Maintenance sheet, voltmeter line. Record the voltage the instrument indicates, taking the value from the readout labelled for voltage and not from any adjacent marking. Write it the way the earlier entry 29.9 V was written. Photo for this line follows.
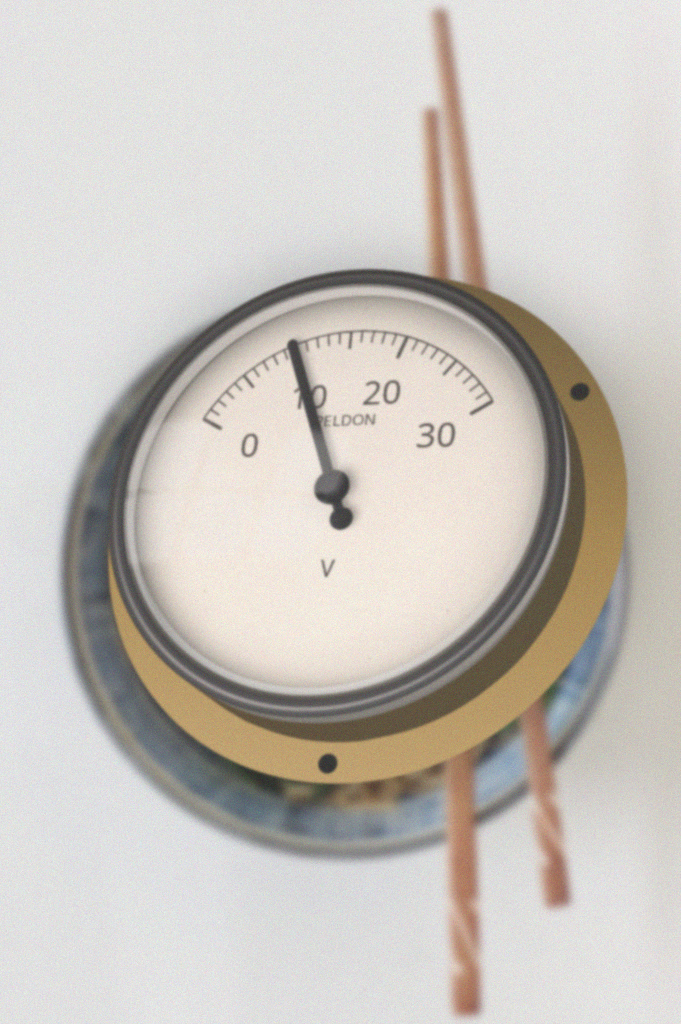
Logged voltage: 10 V
